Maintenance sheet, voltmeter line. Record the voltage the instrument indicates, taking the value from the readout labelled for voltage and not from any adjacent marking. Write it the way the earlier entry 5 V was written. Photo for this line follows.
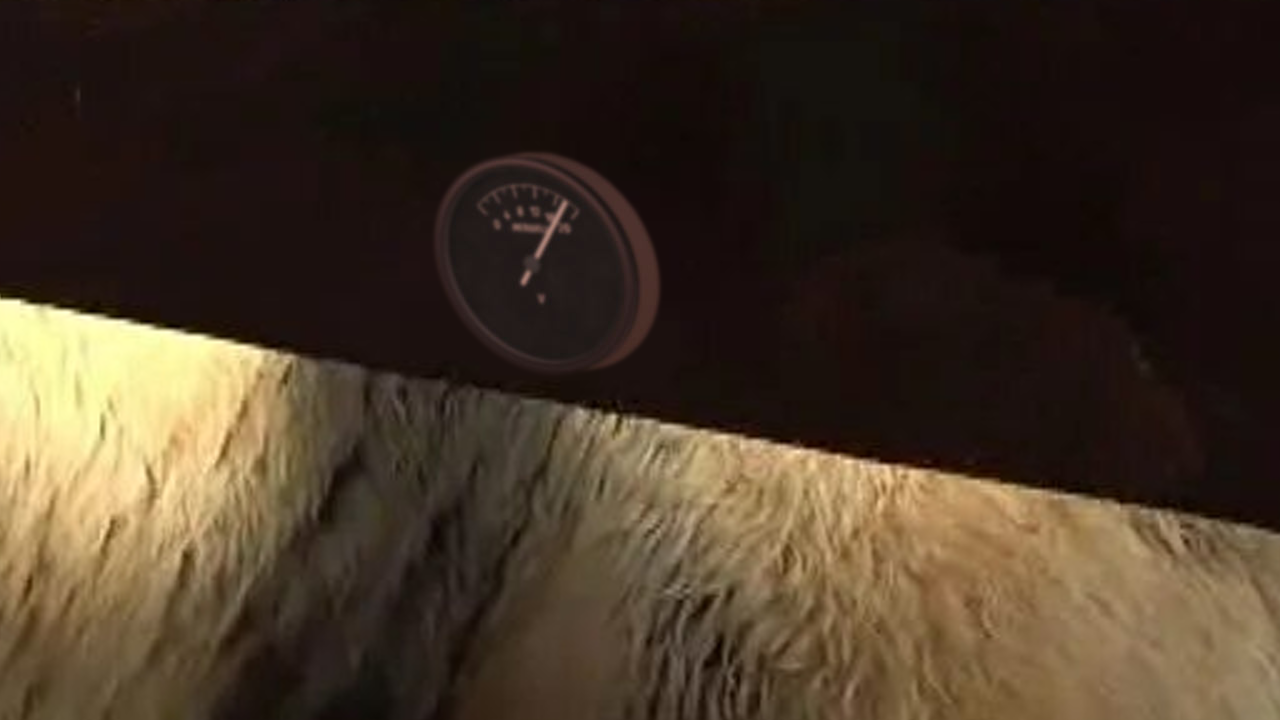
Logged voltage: 18 V
